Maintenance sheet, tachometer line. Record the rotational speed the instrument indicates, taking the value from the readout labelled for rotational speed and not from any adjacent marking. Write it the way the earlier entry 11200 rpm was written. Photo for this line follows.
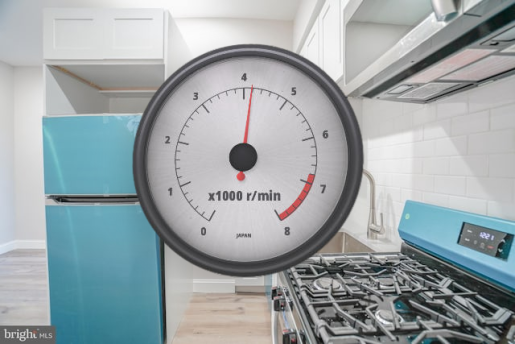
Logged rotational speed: 4200 rpm
